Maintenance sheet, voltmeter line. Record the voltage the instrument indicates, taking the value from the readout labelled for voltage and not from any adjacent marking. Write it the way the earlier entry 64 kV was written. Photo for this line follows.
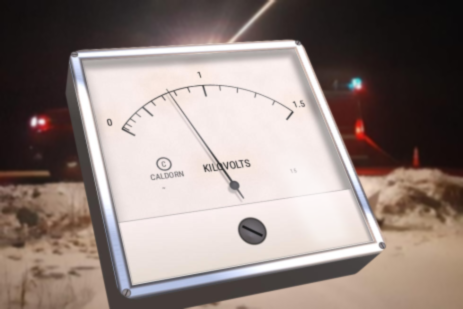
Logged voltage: 0.75 kV
